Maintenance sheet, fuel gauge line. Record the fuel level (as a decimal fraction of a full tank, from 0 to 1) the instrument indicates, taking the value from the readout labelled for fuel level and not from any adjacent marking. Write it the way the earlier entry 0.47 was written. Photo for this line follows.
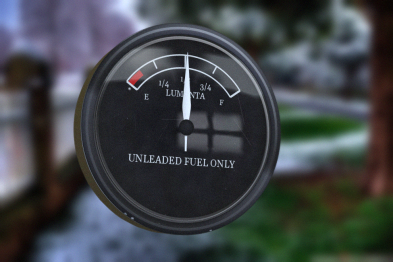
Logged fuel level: 0.5
